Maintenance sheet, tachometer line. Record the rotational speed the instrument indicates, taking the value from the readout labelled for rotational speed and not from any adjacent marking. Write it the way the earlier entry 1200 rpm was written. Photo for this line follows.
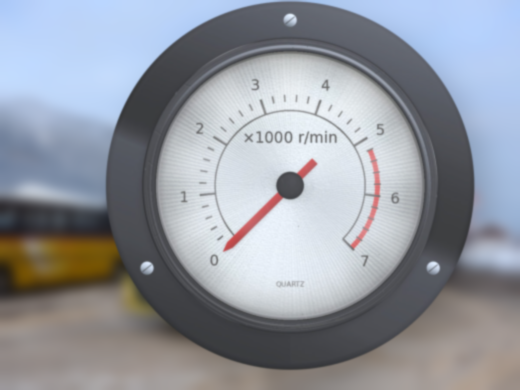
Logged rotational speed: 0 rpm
